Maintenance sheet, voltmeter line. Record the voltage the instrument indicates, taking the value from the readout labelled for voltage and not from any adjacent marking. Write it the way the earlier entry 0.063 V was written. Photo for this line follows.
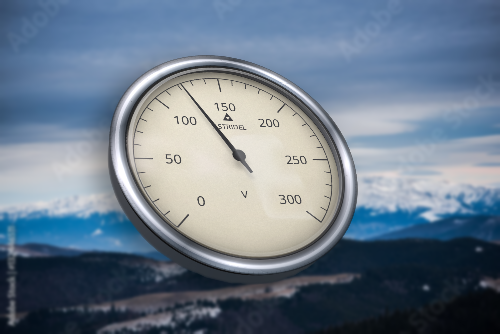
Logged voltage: 120 V
